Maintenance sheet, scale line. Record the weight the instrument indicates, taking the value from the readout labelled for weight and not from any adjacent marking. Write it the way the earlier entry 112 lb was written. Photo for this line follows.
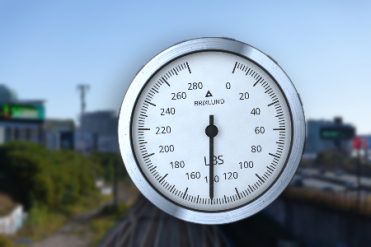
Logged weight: 140 lb
